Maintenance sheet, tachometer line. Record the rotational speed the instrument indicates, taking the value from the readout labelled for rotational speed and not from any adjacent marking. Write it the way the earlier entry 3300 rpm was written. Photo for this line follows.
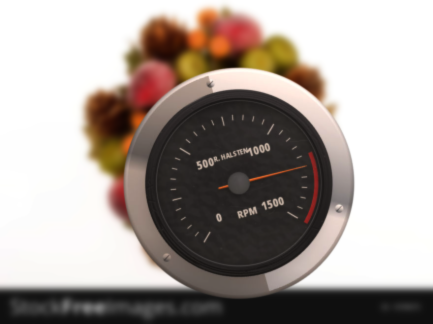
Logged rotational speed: 1250 rpm
